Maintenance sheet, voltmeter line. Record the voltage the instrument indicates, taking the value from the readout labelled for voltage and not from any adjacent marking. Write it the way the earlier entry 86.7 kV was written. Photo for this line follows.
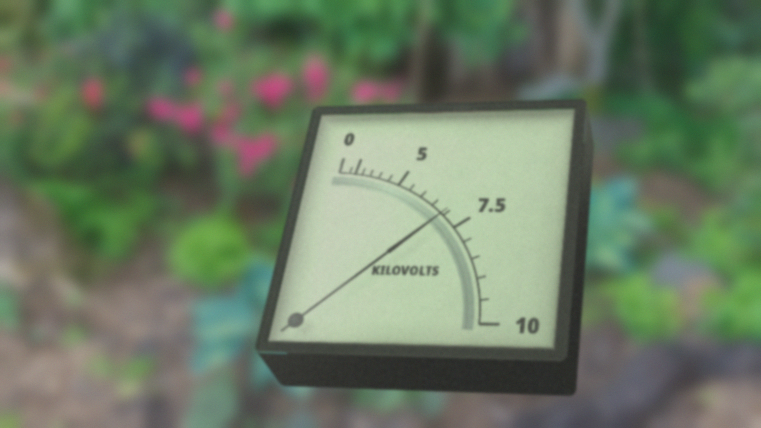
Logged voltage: 7 kV
